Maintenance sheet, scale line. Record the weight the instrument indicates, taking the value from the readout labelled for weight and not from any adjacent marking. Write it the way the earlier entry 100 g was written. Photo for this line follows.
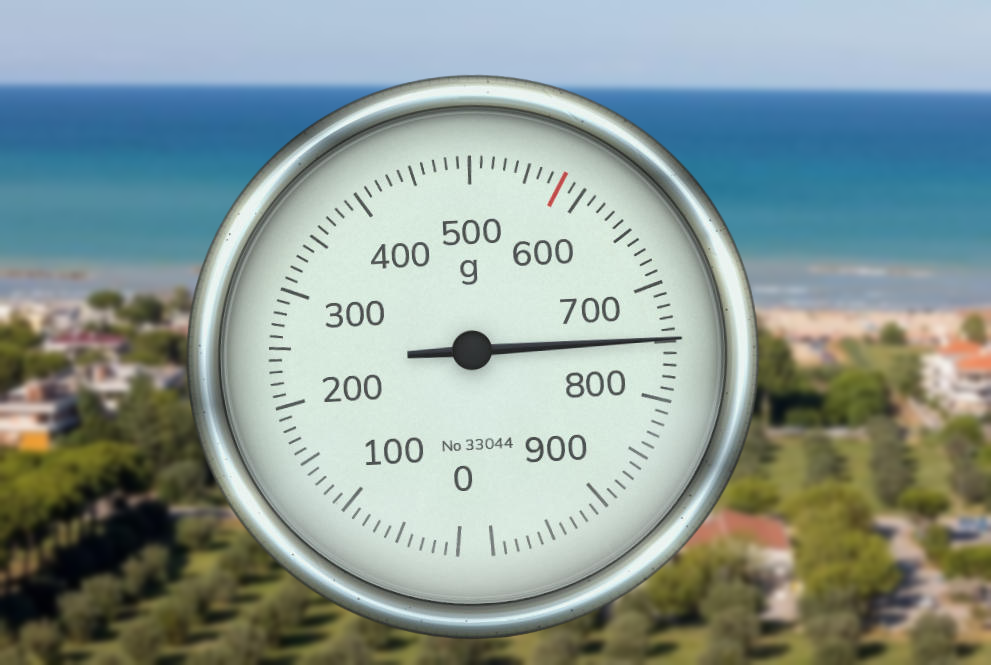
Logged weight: 750 g
